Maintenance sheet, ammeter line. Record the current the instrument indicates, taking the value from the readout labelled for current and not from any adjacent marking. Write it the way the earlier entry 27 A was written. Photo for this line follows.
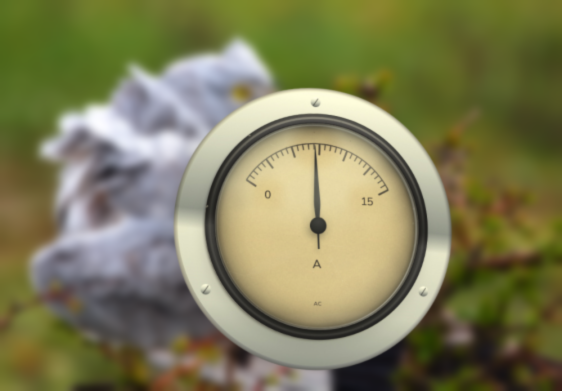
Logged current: 7 A
